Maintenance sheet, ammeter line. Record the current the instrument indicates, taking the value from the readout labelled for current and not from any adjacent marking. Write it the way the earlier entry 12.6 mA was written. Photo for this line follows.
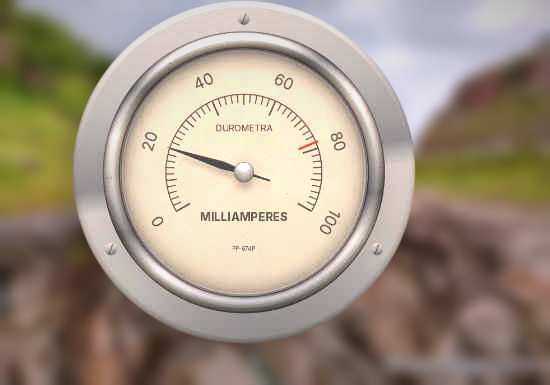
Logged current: 20 mA
